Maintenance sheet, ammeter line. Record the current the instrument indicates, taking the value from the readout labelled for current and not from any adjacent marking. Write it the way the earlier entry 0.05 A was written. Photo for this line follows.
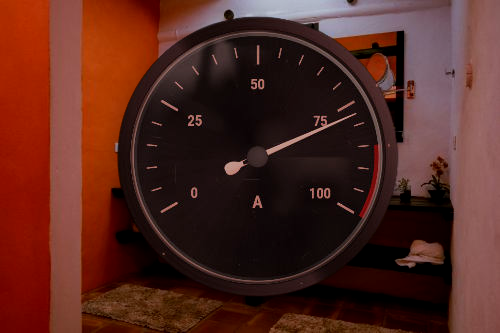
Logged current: 77.5 A
